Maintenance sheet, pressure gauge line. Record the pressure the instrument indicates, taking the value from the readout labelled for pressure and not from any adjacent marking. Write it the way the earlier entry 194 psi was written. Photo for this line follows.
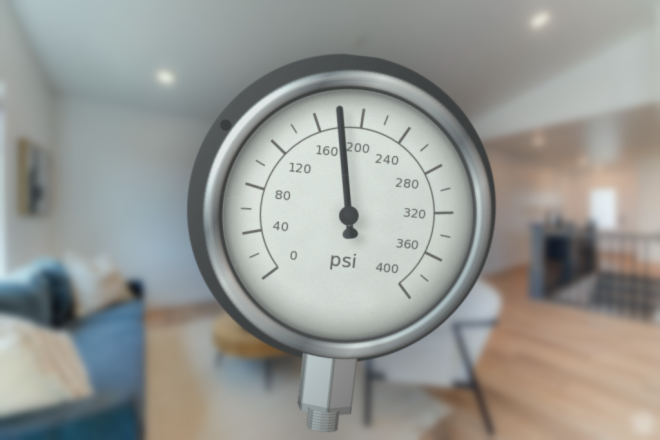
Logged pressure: 180 psi
